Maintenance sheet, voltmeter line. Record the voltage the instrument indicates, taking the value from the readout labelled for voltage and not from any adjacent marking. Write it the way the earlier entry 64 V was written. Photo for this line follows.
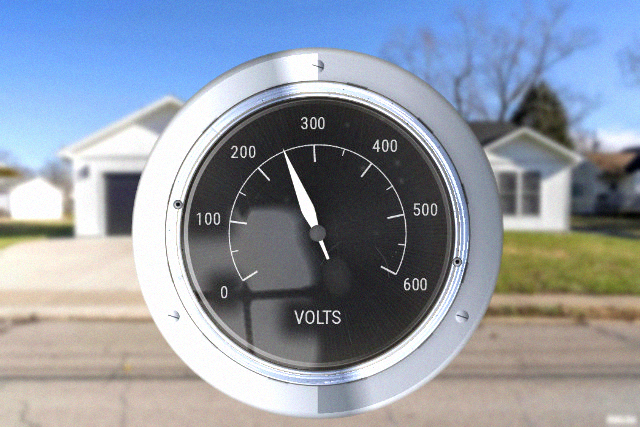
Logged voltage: 250 V
